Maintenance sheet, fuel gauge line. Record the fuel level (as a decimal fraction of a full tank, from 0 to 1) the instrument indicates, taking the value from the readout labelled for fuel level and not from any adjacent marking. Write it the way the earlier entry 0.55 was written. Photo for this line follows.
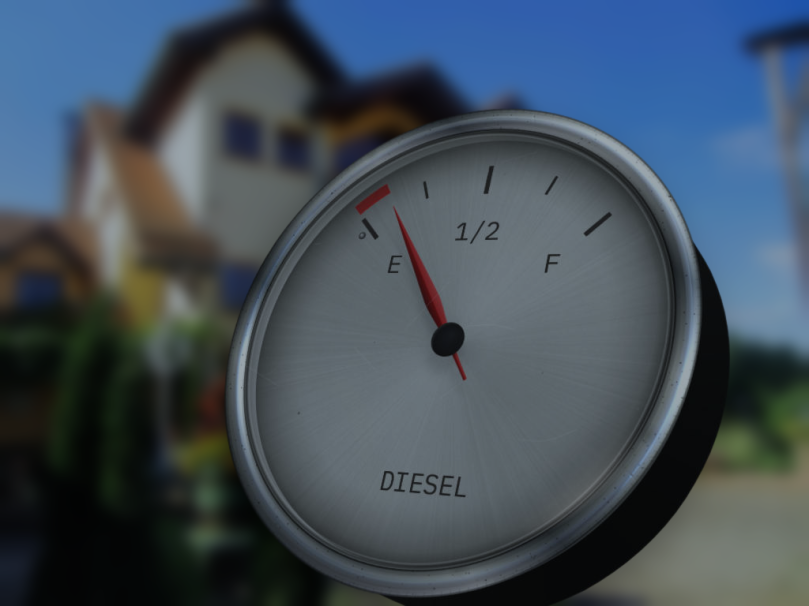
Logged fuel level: 0.125
